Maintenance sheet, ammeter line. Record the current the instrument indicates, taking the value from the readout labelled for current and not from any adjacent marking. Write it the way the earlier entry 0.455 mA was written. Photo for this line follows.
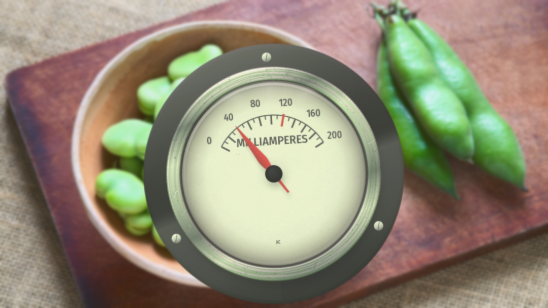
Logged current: 40 mA
